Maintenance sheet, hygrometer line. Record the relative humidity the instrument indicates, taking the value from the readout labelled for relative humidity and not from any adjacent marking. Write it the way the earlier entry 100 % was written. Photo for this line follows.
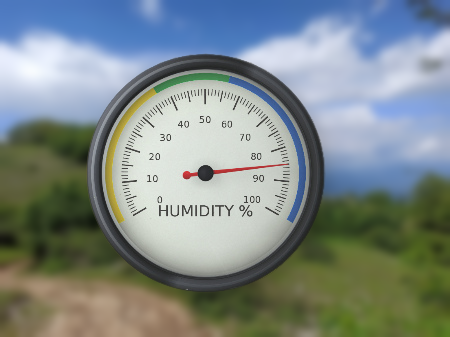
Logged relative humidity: 85 %
